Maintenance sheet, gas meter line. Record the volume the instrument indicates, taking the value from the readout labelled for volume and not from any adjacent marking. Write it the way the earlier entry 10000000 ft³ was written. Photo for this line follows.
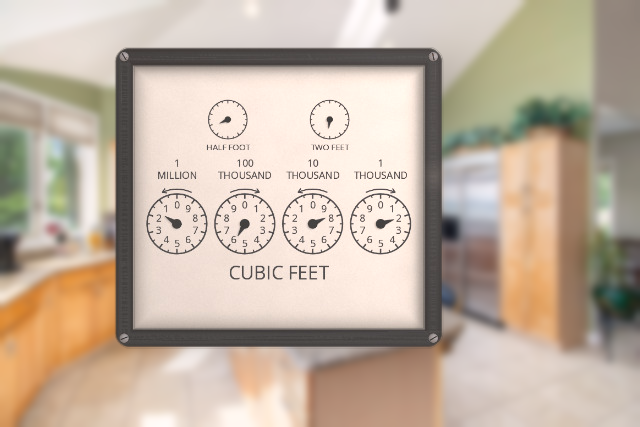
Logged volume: 158200 ft³
